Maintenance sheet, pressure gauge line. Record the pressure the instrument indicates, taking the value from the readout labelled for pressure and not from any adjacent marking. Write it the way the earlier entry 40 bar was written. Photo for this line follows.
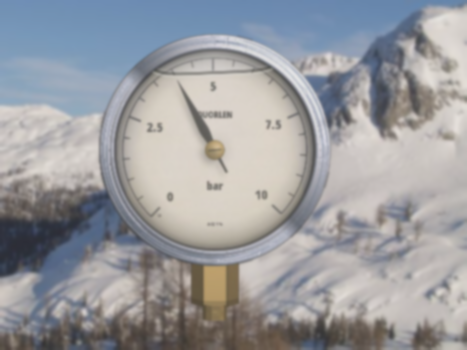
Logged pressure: 4 bar
